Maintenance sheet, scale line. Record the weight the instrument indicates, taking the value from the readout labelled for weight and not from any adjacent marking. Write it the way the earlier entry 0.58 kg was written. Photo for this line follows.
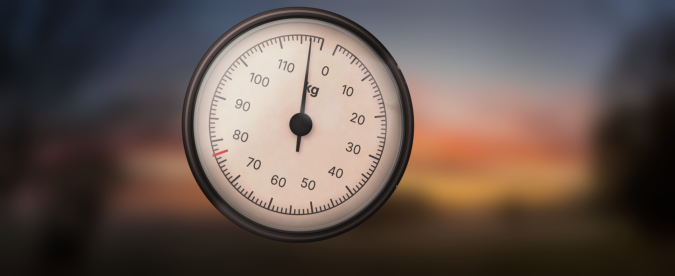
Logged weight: 117 kg
